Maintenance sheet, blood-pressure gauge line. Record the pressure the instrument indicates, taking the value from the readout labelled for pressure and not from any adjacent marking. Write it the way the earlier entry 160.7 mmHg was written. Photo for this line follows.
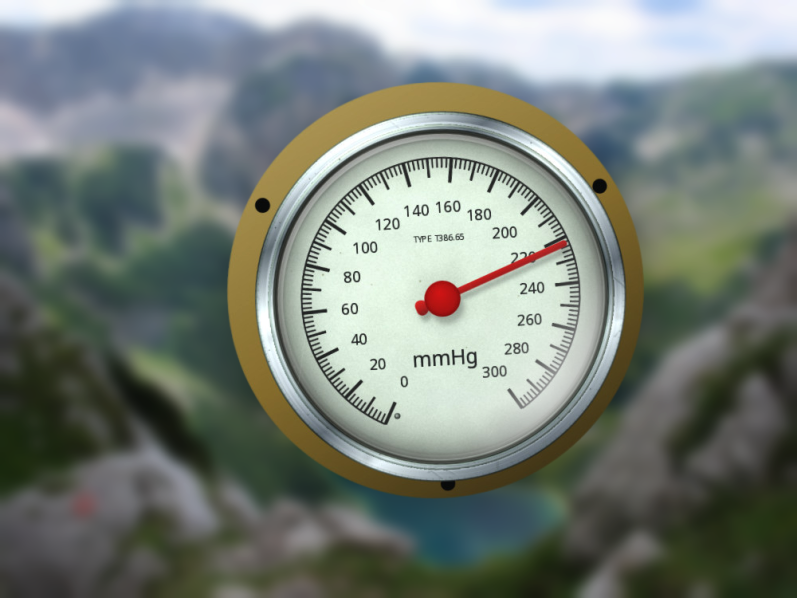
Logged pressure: 222 mmHg
